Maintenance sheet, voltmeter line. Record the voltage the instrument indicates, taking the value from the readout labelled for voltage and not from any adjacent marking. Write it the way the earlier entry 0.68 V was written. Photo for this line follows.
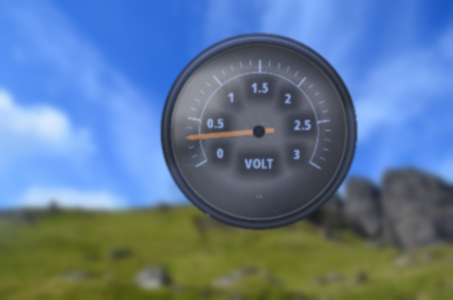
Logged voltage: 0.3 V
